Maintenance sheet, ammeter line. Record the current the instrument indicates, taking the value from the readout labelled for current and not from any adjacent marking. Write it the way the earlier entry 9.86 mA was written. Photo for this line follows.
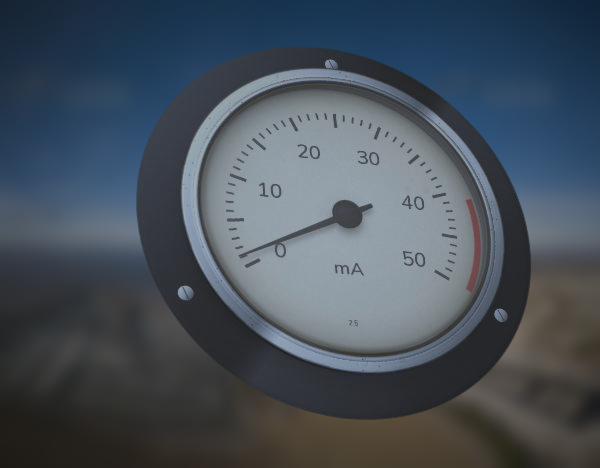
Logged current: 1 mA
